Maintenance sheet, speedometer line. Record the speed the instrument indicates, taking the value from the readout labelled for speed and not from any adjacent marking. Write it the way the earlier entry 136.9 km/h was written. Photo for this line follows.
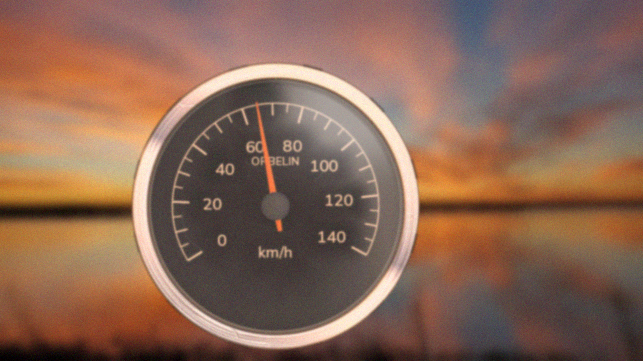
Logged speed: 65 km/h
